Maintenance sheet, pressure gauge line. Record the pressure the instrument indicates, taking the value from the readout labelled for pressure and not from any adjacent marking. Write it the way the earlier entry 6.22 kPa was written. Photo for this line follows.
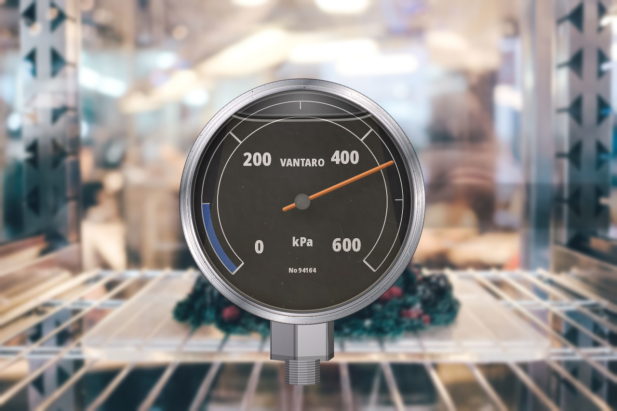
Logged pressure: 450 kPa
